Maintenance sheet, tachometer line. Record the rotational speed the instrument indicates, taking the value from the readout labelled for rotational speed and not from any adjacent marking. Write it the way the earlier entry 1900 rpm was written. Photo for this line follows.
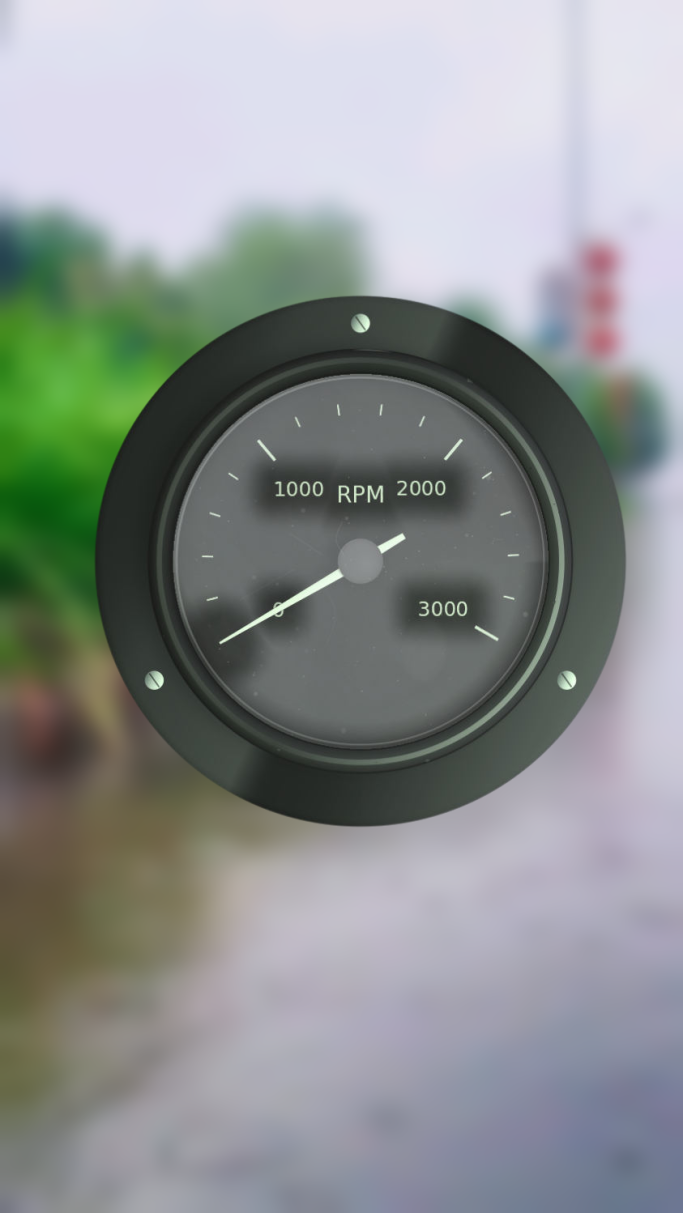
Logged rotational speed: 0 rpm
